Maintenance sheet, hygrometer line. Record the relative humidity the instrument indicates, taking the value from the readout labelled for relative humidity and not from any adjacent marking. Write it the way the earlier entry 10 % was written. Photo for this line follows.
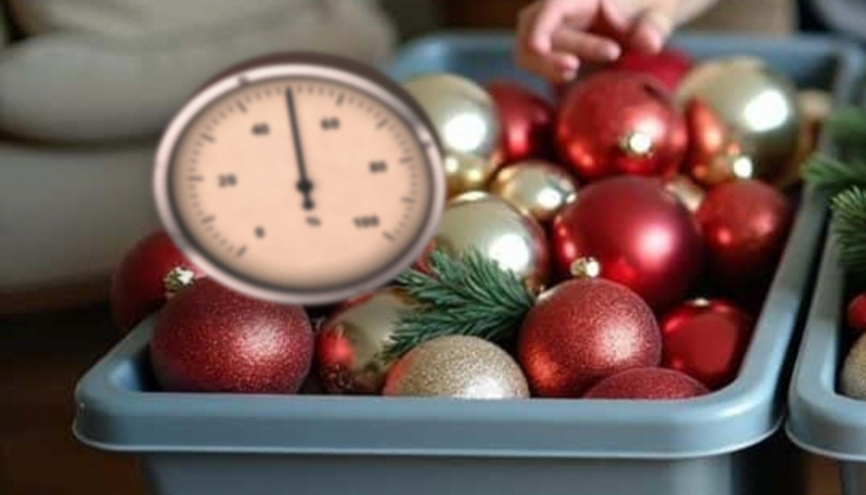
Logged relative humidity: 50 %
